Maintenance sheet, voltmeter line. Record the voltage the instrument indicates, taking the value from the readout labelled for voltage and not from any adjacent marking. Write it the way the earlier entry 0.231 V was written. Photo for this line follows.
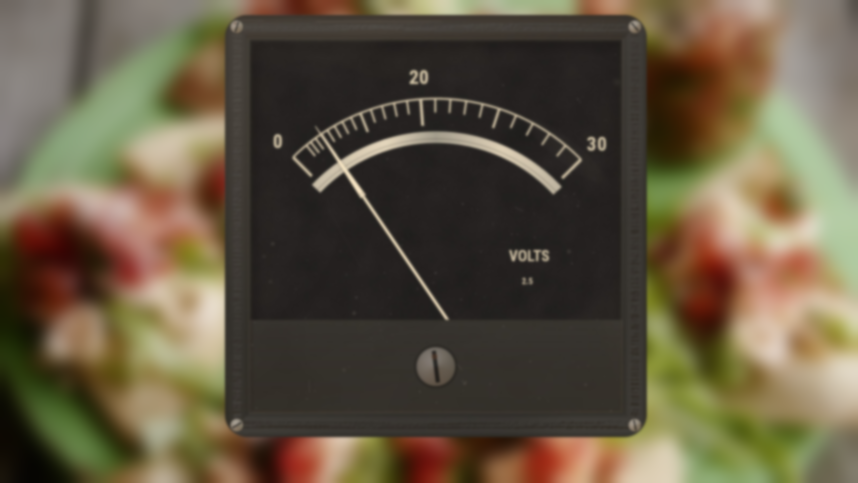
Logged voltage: 10 V
